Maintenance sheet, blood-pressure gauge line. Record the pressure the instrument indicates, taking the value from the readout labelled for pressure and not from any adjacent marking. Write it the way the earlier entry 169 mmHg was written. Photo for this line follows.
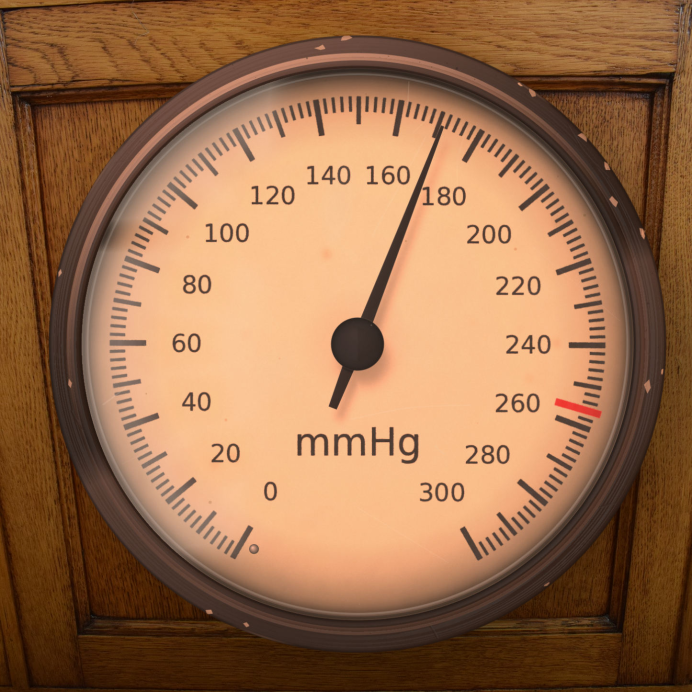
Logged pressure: 171 mmHg
